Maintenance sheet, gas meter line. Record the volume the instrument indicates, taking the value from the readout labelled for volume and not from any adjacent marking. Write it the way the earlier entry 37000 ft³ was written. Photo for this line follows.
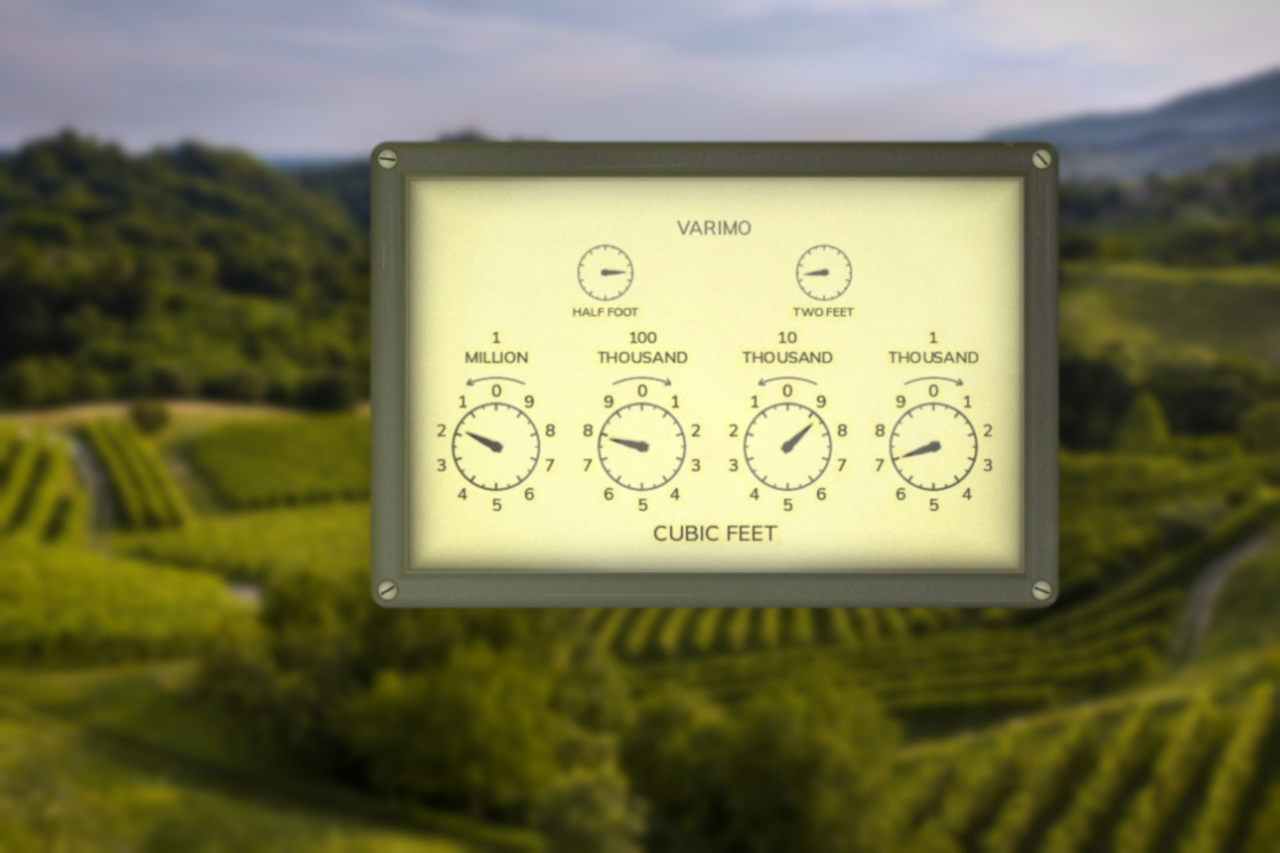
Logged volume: 178700 ft³
